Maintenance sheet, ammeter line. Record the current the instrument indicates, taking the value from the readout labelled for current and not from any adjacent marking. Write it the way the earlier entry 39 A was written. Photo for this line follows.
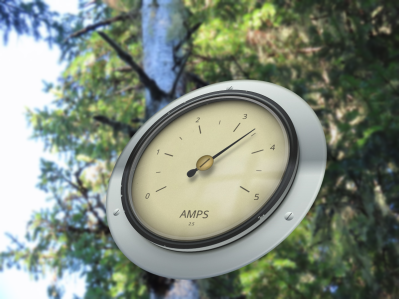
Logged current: 3.5 A
